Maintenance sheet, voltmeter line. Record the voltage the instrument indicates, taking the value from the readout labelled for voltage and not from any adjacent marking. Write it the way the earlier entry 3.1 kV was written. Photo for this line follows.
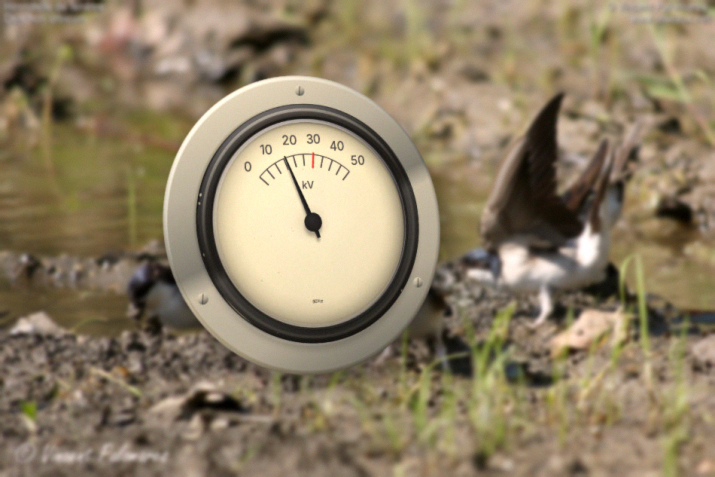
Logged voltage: 15 kV
